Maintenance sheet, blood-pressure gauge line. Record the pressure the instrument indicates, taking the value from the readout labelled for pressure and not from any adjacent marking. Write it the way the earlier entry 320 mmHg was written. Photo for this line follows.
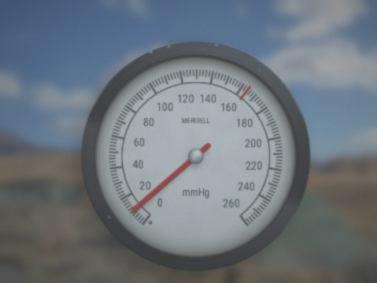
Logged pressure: 10 mmHg
